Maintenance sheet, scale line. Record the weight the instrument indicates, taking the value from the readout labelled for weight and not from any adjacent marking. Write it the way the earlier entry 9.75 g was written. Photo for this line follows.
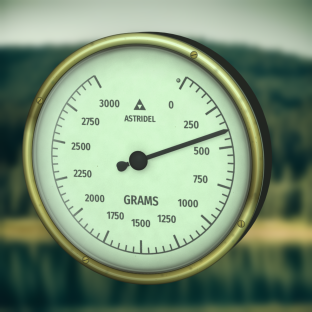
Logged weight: 400 g
